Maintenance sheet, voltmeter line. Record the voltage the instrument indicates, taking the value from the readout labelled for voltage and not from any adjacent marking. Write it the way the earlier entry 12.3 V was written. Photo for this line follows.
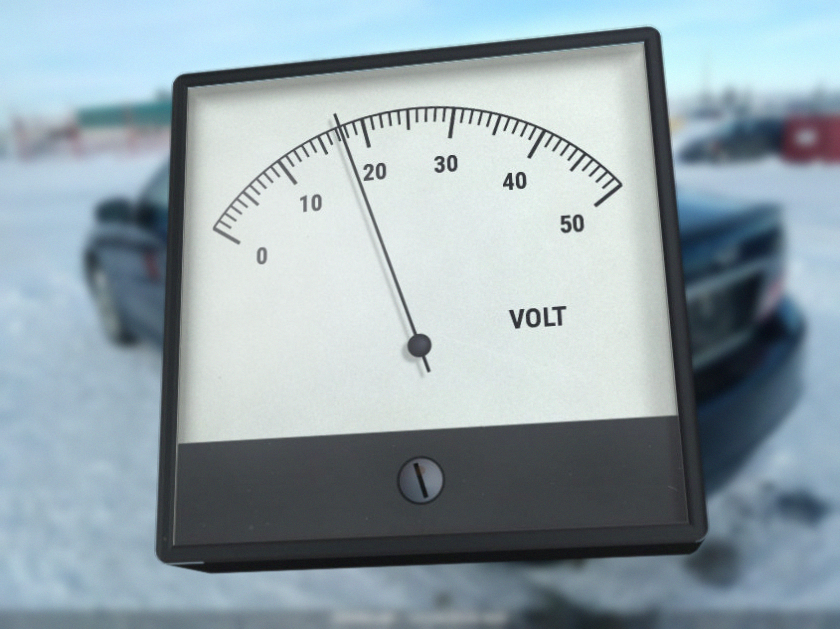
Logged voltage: 17.5 V
